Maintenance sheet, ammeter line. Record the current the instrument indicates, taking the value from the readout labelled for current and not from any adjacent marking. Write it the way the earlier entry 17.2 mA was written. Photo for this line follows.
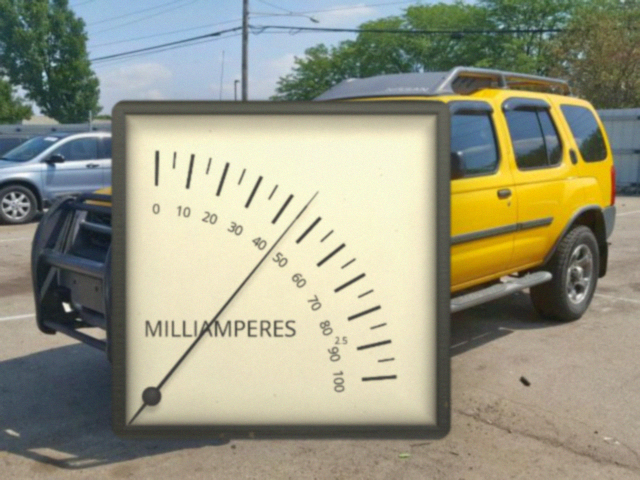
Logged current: 45 mA
